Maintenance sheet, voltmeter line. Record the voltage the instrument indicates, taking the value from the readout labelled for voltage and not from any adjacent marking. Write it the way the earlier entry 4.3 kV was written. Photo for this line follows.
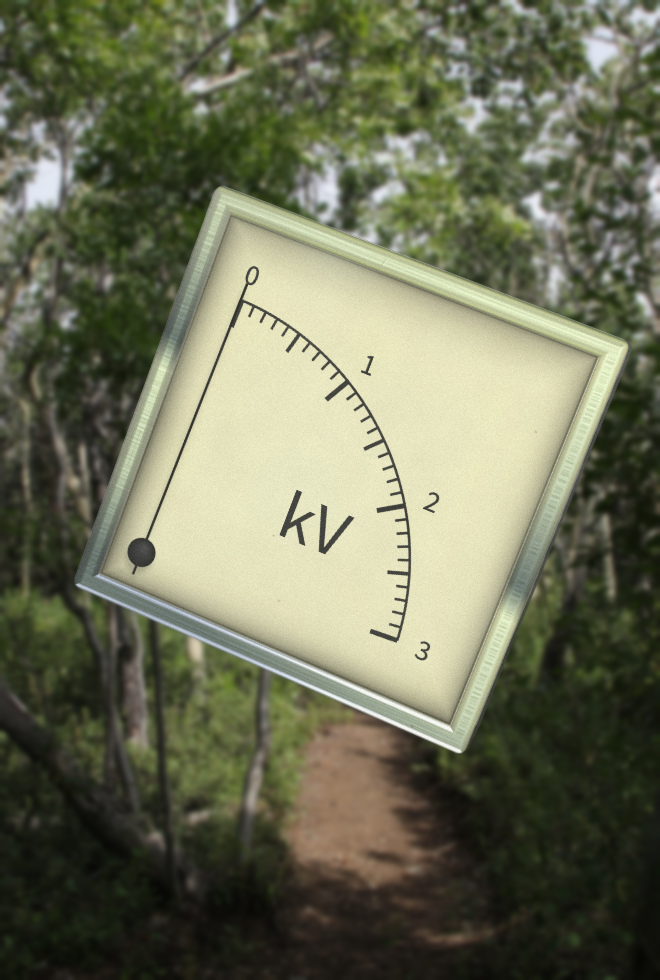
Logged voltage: 0 kV
